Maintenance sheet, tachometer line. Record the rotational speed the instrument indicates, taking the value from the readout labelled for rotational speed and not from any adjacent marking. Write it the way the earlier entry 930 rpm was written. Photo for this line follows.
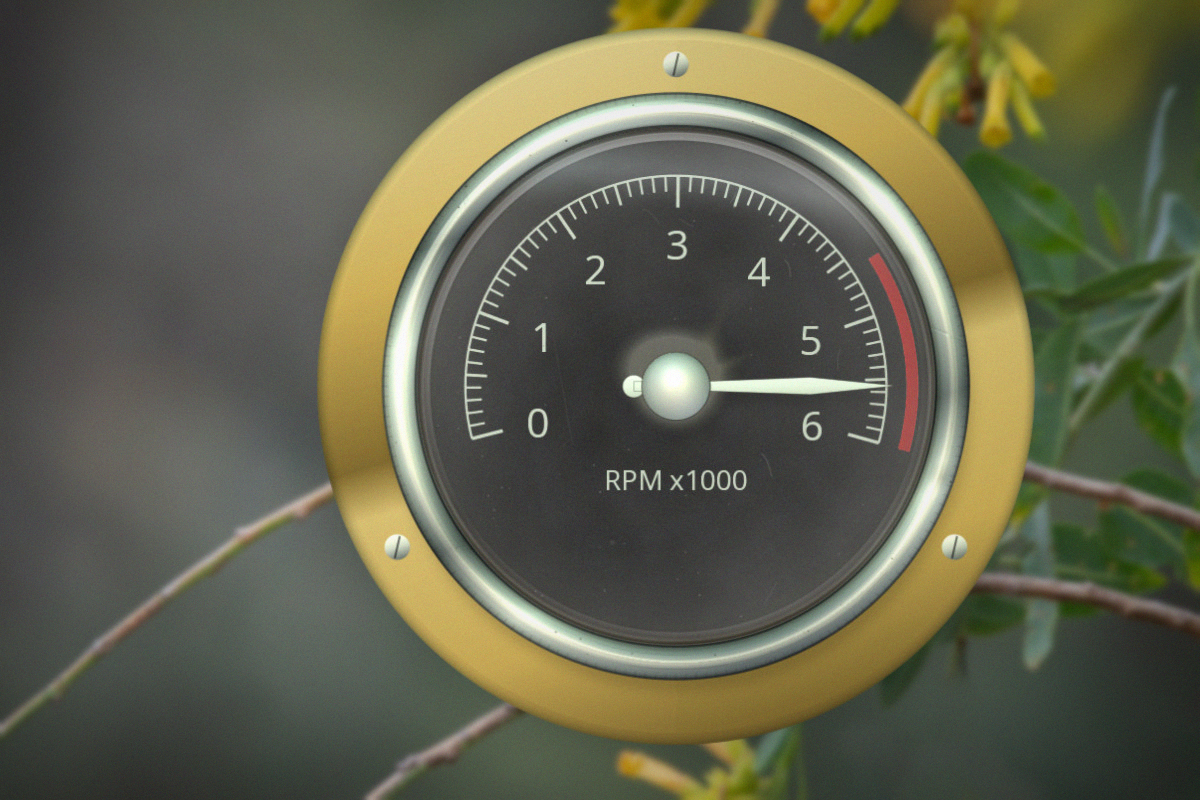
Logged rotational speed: 5550 rpm
